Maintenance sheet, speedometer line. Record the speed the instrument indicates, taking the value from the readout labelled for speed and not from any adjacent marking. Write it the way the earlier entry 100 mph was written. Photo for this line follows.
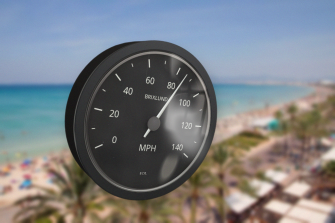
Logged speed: 85 mph
